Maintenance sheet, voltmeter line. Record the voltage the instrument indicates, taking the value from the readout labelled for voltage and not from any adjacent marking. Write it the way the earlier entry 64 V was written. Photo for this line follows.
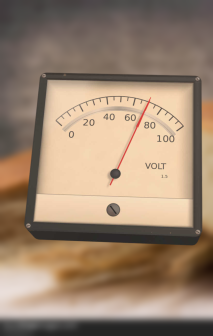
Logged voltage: 70 V
